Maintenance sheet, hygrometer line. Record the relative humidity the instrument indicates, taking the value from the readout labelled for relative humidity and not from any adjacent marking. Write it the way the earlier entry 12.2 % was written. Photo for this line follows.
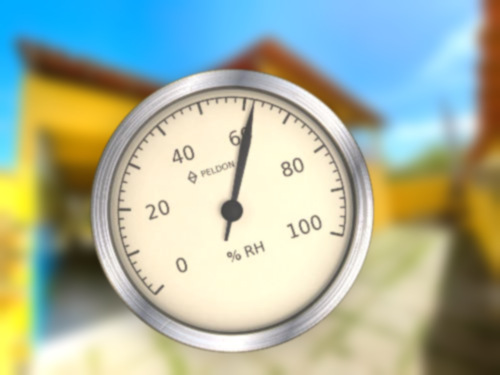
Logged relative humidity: 62 %
